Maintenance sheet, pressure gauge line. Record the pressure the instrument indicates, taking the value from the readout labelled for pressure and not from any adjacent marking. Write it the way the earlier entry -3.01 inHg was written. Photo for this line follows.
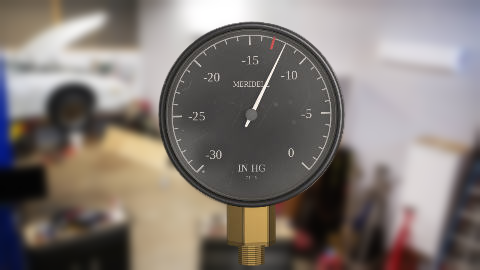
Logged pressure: -12 inHg
